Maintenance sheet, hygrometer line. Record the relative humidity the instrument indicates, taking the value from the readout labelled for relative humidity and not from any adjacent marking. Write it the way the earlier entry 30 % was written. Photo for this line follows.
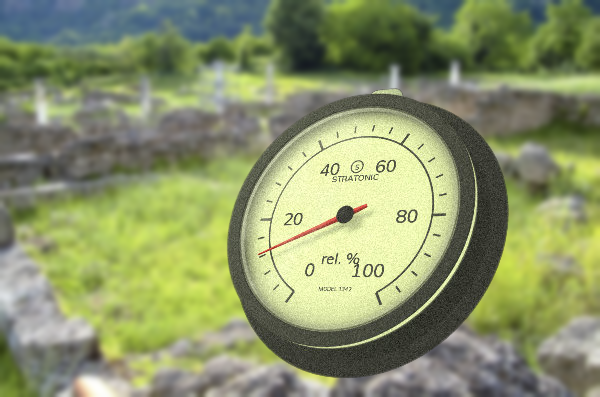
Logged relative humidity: 12 %
